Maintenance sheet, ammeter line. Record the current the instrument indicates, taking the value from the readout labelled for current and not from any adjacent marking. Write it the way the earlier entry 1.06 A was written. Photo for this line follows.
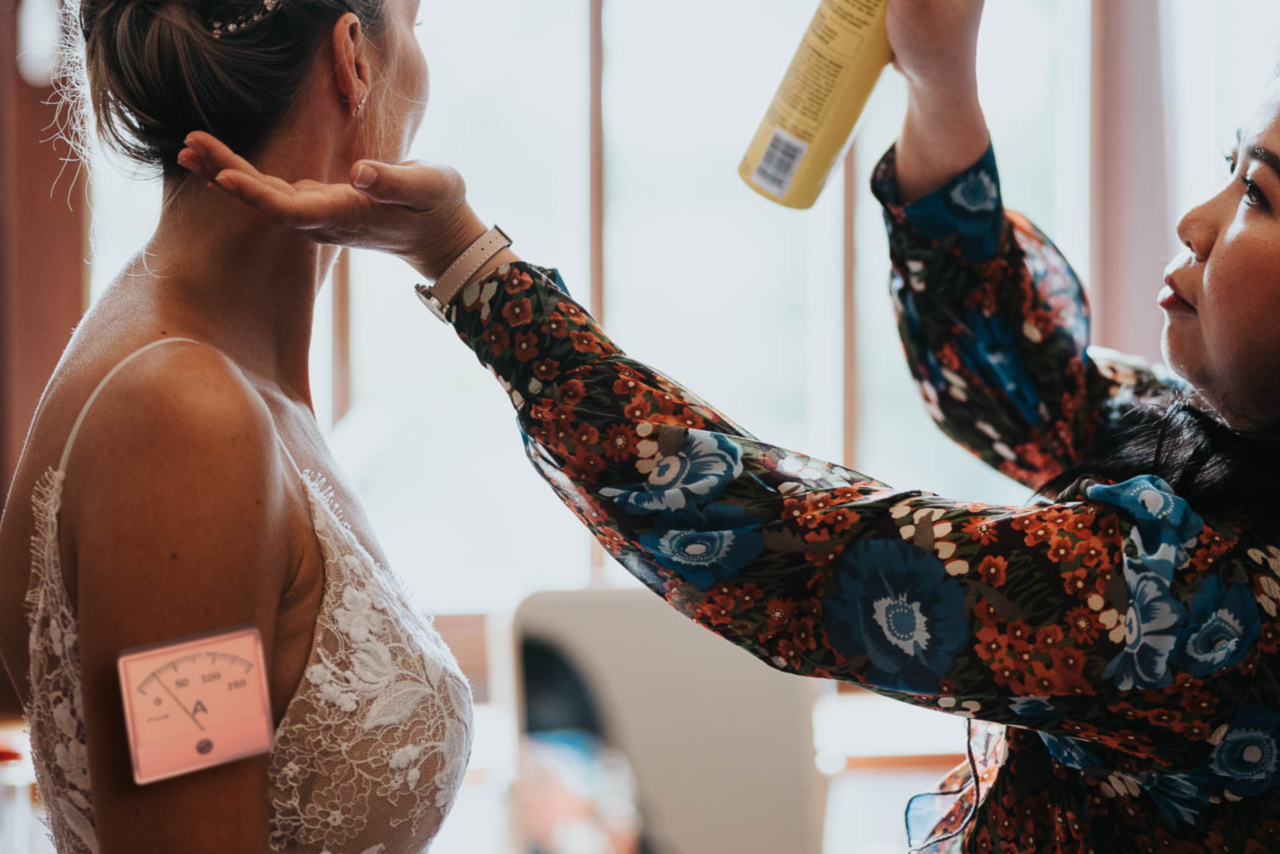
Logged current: 25 A
